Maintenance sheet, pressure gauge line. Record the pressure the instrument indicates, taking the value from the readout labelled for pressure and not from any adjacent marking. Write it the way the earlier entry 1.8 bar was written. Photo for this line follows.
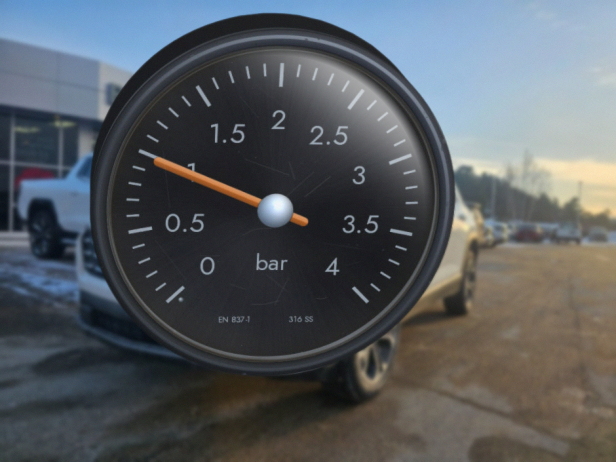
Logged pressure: 1 bar
